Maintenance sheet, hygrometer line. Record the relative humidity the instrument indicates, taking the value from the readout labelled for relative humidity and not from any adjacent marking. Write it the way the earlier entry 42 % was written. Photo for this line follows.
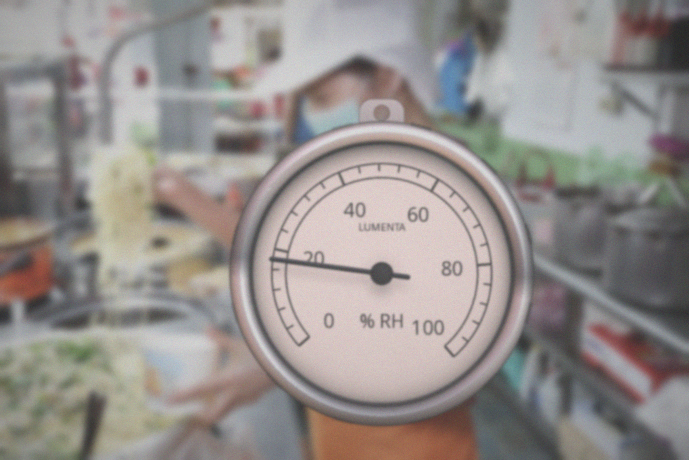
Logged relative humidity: 18 %
